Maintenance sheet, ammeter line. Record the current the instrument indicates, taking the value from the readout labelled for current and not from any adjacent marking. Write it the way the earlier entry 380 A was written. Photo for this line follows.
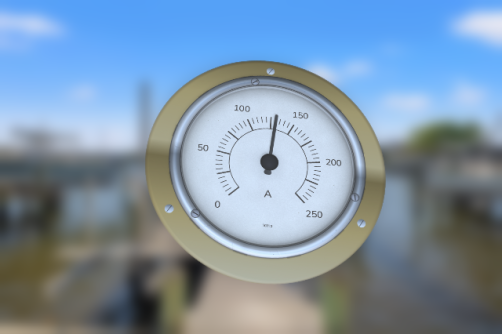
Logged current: 130 A
